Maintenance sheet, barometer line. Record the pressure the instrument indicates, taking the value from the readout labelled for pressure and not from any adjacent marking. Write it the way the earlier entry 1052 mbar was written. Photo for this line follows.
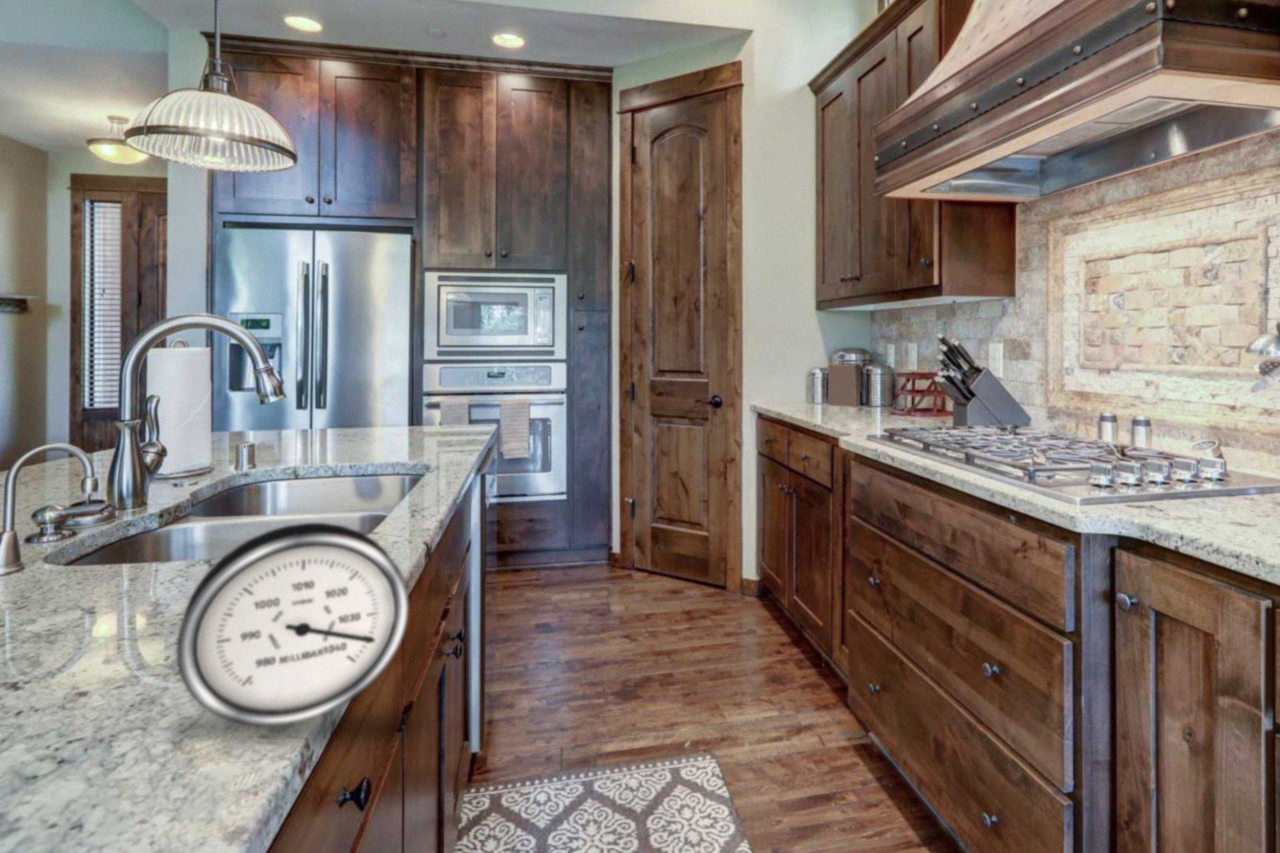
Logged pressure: 1035 mbar
